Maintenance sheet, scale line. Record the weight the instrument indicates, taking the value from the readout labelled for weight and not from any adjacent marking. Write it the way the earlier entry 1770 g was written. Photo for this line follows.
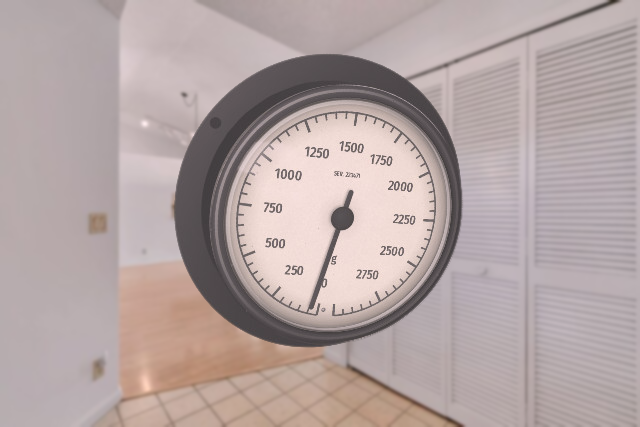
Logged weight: 50 g
